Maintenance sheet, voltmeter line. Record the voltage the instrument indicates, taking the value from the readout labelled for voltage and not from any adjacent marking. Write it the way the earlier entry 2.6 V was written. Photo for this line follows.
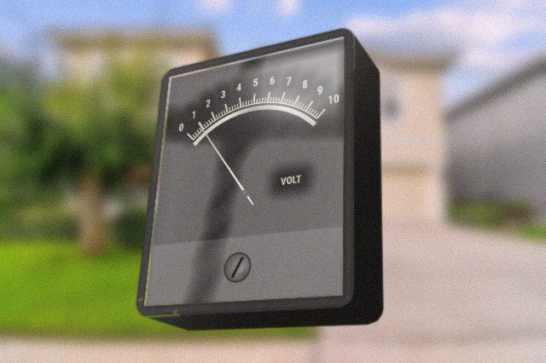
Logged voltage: 1 V
